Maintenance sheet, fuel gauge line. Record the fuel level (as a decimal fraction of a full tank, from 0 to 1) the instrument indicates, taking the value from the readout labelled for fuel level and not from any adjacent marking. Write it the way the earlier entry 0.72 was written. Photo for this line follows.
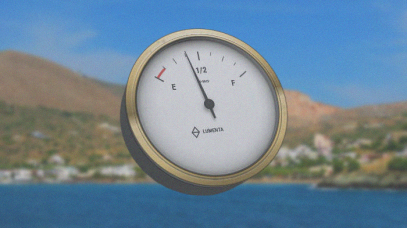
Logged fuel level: 0.375
